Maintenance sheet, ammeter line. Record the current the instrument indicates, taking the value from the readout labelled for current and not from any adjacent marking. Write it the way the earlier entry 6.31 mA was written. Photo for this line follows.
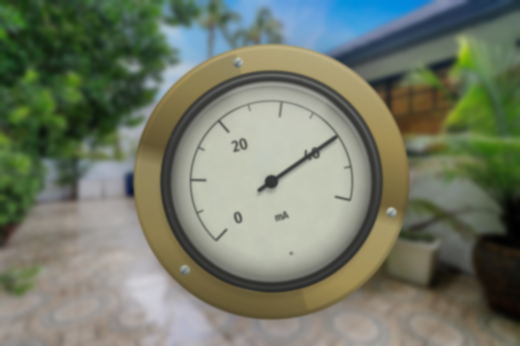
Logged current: 40 mA
